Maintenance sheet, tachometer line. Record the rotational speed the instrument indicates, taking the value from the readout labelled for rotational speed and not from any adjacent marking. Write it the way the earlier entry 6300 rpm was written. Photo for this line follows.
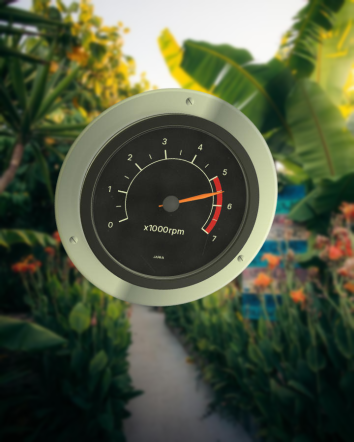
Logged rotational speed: 5500 rpm
